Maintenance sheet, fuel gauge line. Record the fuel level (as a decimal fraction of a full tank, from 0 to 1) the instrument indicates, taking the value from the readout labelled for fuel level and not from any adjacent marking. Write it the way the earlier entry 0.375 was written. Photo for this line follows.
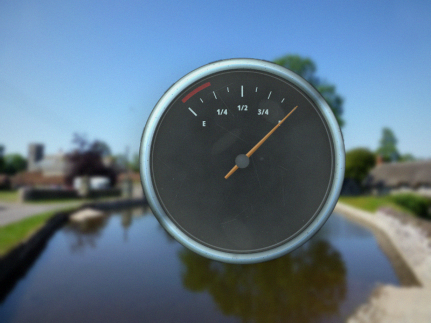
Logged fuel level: 1
